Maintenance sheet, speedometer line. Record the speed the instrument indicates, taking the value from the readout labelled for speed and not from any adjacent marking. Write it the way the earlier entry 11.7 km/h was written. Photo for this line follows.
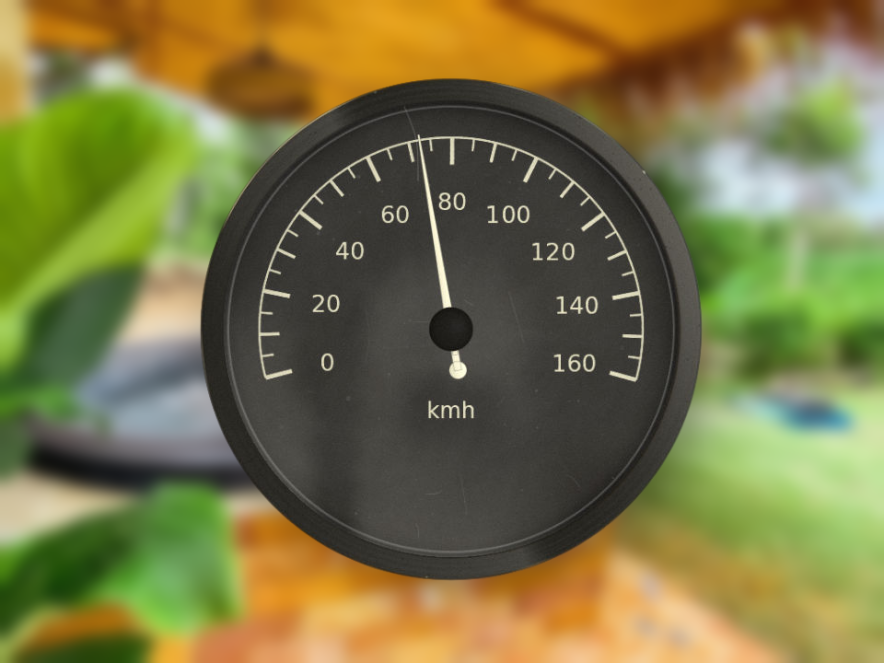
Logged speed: 72.5 km/h
